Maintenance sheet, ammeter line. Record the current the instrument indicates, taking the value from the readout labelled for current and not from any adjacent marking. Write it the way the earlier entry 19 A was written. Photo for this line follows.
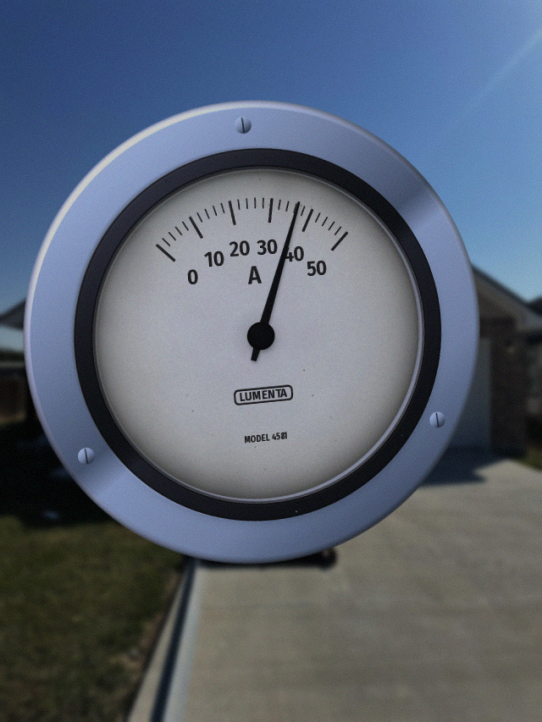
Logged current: 36 A
